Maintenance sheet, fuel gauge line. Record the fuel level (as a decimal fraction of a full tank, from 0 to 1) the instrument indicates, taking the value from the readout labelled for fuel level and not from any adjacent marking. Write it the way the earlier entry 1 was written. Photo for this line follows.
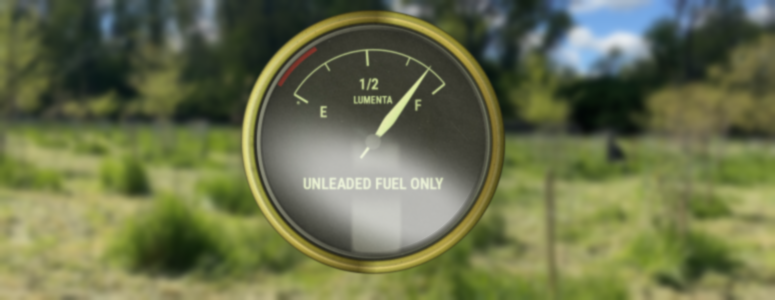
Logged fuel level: 0.875
